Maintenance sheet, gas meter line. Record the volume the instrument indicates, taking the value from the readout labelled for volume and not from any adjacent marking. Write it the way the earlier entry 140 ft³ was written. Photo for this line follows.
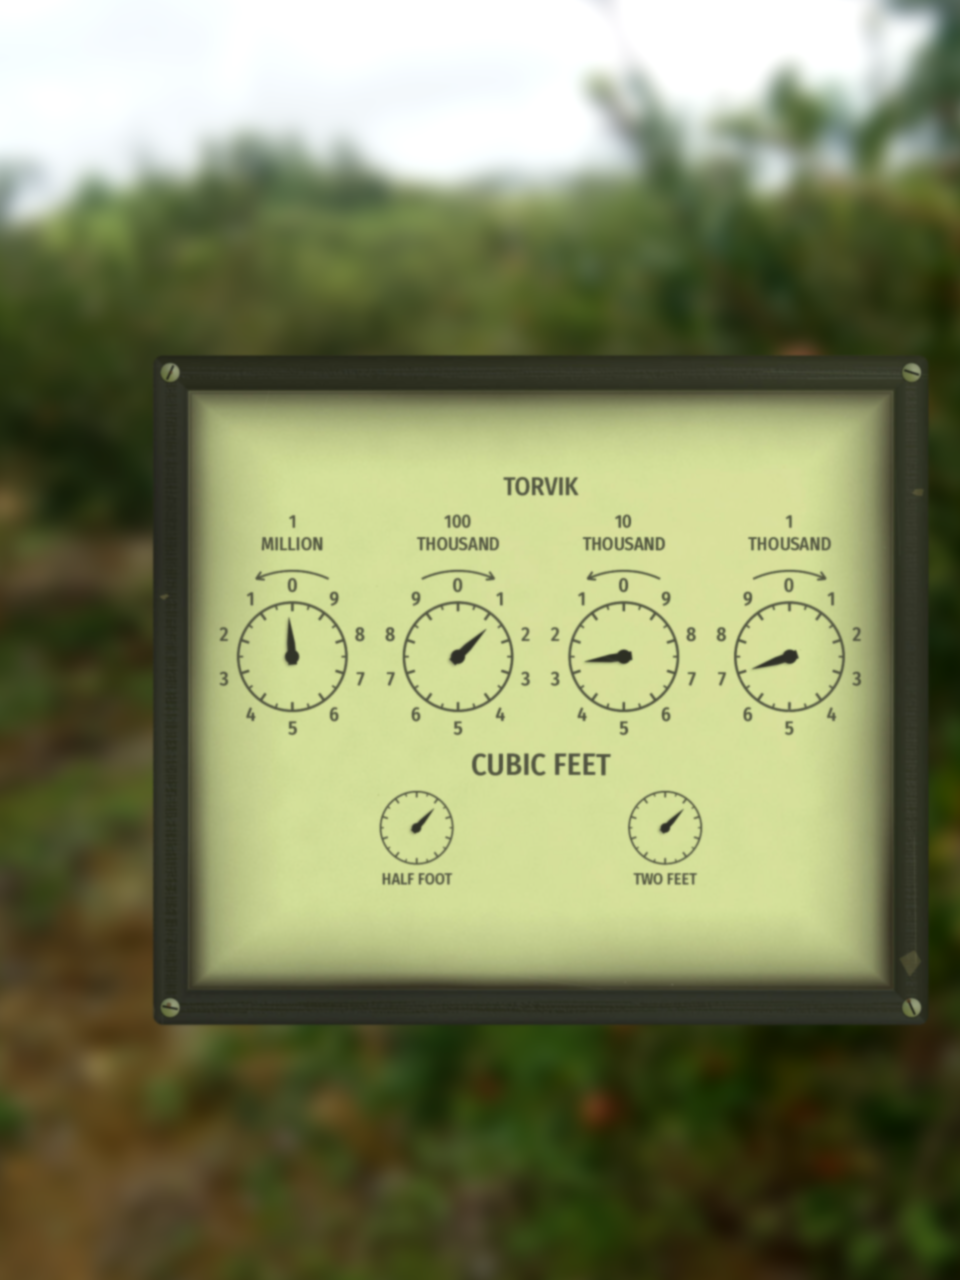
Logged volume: 12700 ft³
